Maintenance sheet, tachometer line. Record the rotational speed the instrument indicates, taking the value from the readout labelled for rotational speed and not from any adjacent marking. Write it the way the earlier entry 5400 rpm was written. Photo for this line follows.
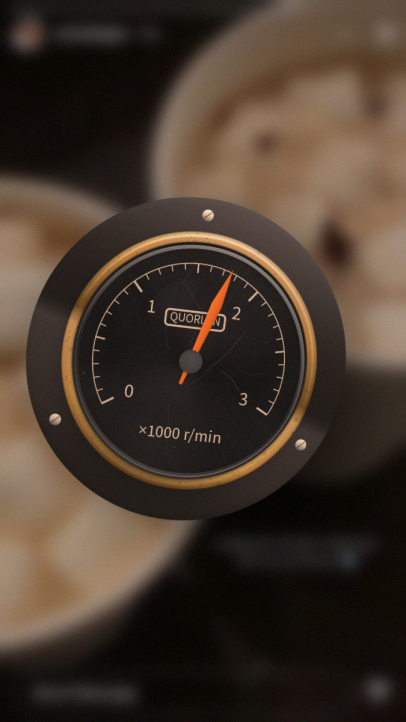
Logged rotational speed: 1750 rpm
